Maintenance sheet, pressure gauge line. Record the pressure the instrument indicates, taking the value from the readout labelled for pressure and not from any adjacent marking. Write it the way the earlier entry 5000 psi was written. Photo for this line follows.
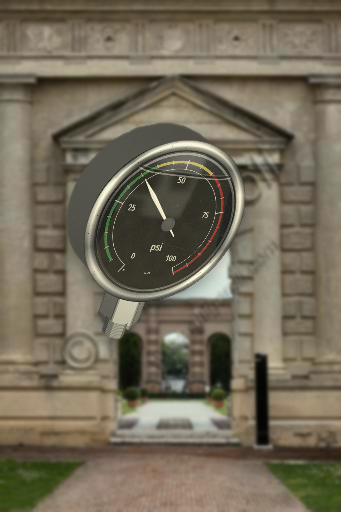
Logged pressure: 35 psi
